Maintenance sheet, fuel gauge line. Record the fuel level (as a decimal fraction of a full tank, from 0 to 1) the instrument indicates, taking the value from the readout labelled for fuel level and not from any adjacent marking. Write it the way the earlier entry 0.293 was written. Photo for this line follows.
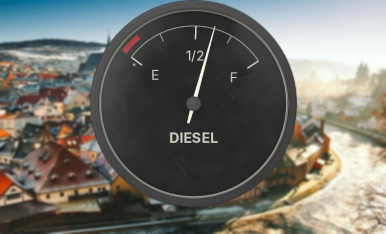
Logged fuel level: 0.625
